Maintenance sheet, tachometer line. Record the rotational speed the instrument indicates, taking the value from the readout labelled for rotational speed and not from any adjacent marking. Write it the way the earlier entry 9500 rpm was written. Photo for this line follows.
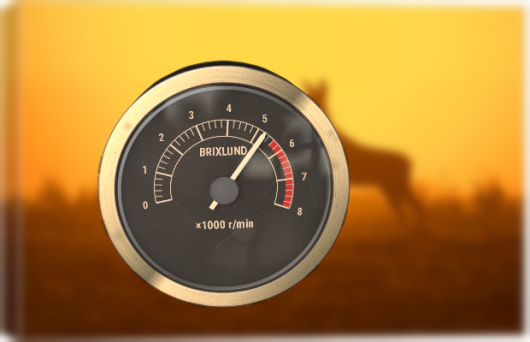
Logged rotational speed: 5200 rpm
